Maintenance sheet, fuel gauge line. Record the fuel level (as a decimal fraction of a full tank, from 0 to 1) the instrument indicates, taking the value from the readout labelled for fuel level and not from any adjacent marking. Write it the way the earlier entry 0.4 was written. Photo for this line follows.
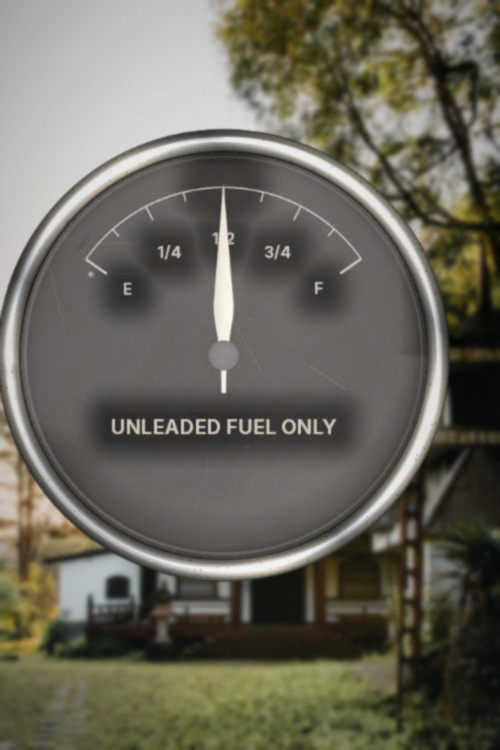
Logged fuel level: 0.5
